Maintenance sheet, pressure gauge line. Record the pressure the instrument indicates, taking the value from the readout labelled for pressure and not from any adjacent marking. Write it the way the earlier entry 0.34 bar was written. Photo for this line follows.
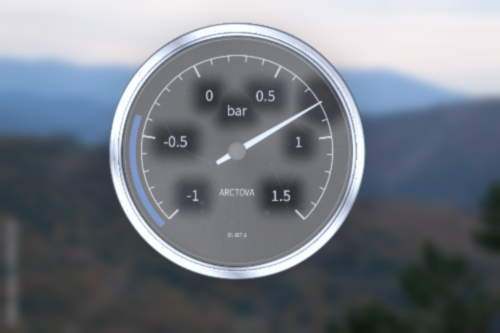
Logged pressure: 0.8 bar
